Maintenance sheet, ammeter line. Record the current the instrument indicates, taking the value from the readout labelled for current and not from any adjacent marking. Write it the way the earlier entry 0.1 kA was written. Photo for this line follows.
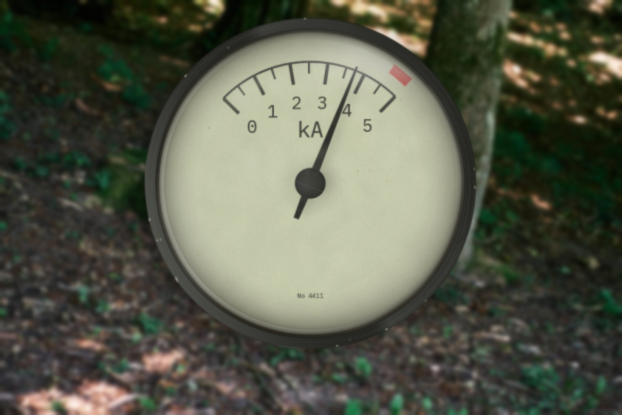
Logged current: 3.75 kA
